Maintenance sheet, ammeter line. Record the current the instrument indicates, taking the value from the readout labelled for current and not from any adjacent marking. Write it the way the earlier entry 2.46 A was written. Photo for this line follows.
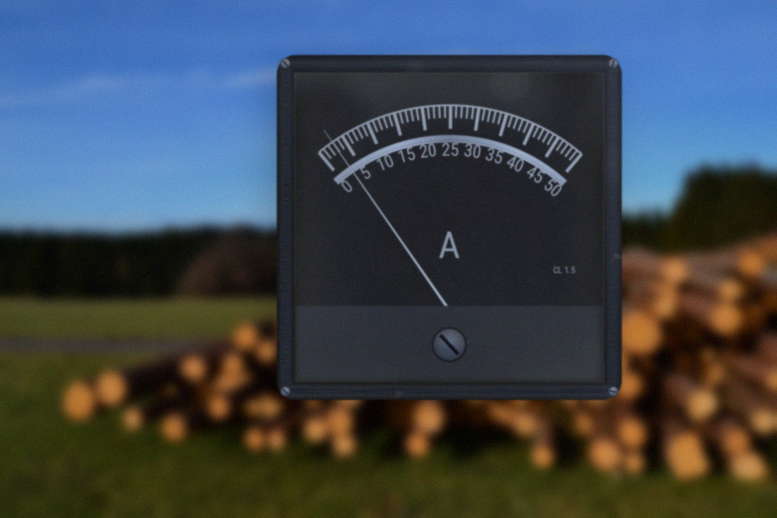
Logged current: 3 A
